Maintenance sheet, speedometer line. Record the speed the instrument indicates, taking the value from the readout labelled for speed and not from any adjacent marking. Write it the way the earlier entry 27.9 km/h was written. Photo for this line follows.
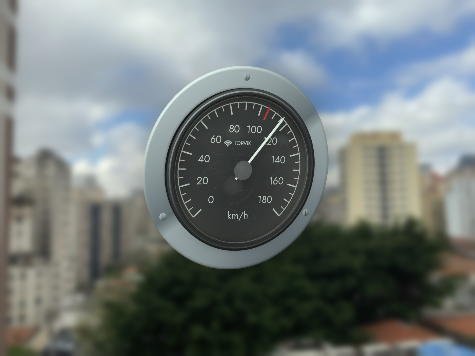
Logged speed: 115 km/h
